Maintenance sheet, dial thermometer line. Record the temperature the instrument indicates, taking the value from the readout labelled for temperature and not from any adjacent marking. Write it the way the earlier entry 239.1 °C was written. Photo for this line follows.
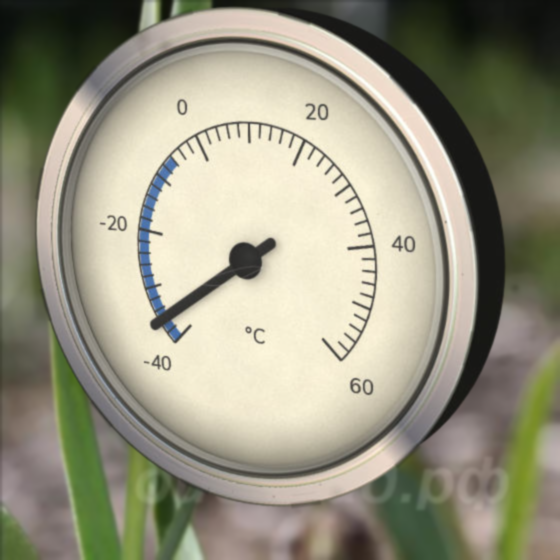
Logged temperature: -36 °C
